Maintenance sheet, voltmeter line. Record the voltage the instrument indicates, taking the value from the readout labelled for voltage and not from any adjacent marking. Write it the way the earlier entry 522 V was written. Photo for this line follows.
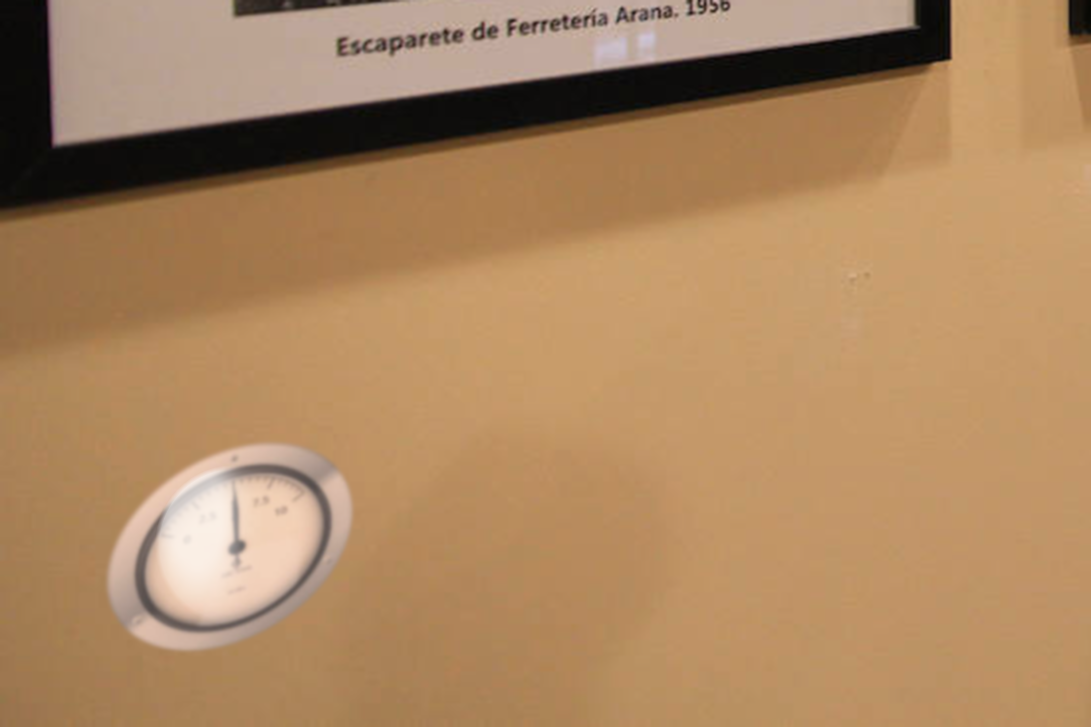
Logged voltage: 5 V
